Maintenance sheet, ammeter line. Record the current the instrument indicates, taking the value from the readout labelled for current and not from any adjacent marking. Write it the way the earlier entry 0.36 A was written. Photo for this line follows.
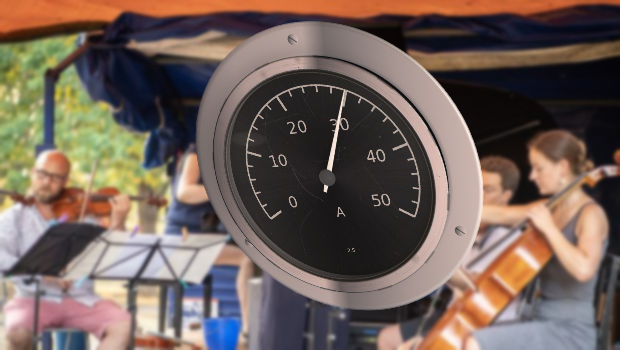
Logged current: 30 A
